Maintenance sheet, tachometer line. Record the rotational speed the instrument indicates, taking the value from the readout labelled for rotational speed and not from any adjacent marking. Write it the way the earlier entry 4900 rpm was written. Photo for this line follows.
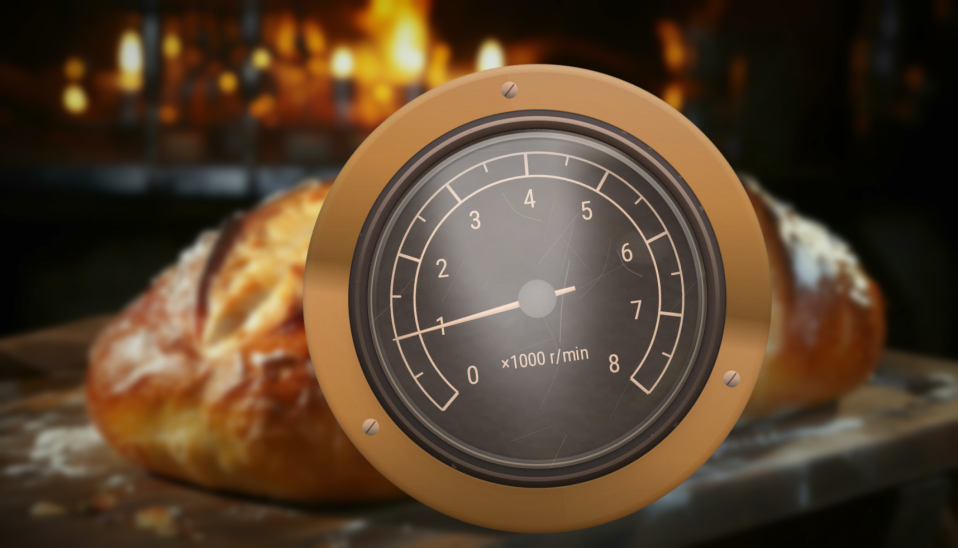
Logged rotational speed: 1000 rpm
